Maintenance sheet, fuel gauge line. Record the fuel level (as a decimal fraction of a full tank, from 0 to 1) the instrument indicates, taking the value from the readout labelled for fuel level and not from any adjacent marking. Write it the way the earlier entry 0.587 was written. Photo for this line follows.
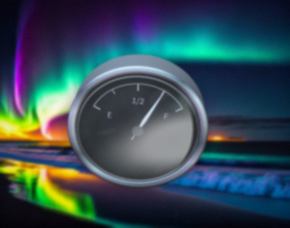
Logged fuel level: 0.75
